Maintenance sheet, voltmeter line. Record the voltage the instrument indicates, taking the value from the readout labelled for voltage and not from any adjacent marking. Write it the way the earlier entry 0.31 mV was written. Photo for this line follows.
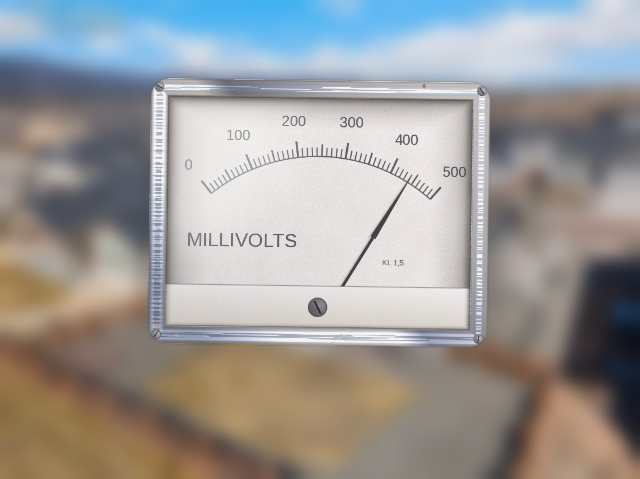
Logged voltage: 440 mV
